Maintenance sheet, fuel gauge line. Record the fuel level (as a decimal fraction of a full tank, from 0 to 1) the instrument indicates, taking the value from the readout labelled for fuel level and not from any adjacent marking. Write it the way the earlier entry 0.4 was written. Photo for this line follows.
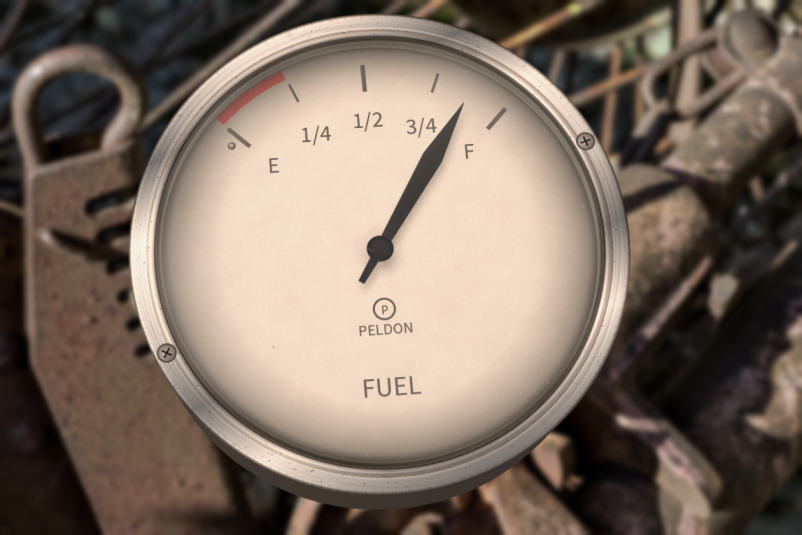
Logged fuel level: 0.875
